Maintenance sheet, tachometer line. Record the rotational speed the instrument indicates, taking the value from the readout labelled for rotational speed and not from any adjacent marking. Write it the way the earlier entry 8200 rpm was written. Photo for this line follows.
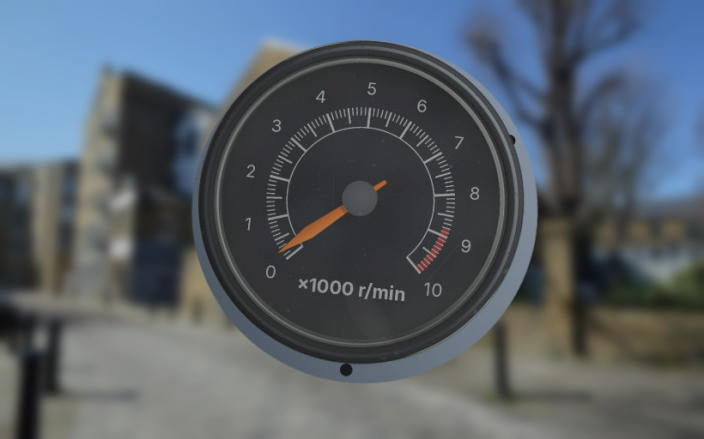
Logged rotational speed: 200 rpm
